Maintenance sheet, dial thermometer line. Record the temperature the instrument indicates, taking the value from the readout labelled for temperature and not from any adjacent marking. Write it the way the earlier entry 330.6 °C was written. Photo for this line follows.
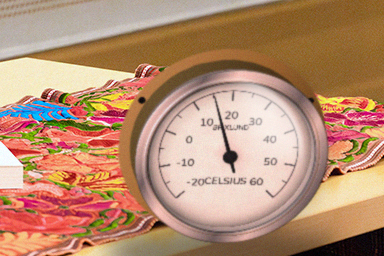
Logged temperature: 15 °C
